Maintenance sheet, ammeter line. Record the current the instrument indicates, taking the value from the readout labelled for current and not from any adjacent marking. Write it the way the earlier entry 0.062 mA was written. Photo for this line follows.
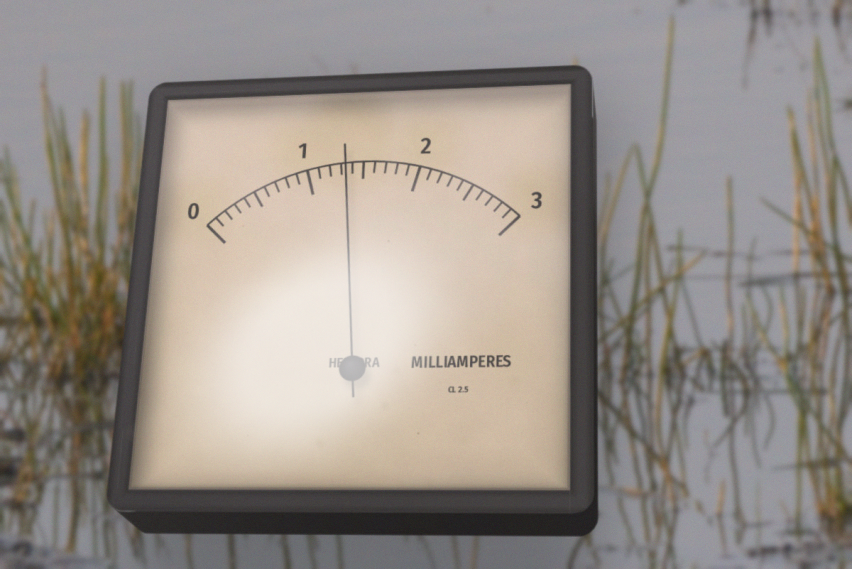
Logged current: 1.35 mA
